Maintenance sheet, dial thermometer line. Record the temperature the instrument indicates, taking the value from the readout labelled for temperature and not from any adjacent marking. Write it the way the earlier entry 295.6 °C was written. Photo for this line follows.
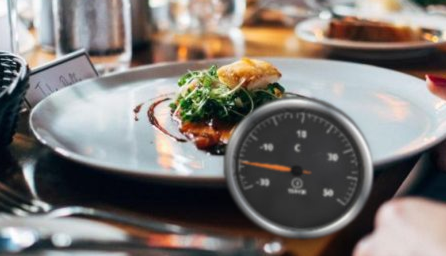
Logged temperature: -20 °C
